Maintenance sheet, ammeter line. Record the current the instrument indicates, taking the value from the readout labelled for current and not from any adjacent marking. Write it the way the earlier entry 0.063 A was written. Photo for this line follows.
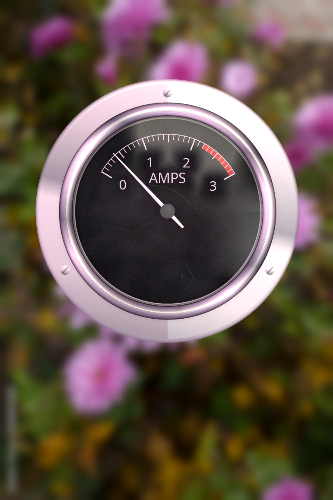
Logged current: 0.4 A
